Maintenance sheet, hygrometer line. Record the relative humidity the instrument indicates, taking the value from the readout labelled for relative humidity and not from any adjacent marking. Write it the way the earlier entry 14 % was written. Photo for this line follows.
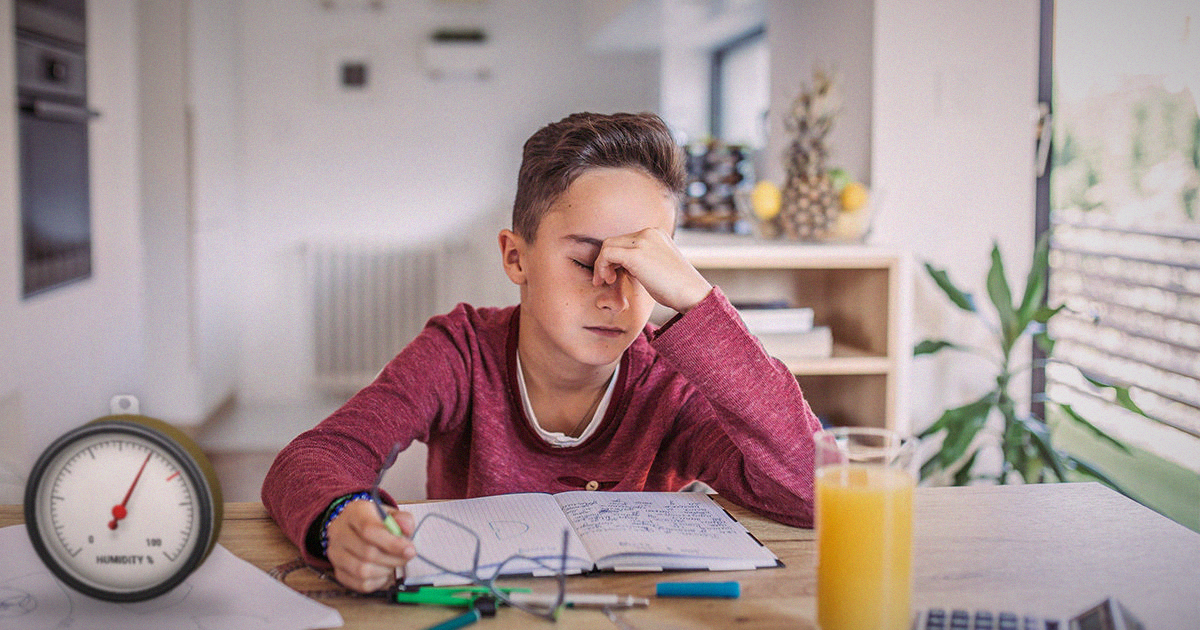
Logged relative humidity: 60 %
